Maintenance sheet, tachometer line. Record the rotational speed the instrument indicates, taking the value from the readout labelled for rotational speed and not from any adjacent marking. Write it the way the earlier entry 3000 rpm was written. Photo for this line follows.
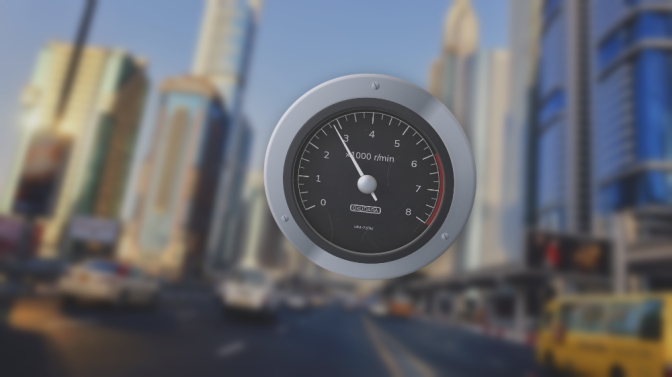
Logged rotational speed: 2875 rpm
